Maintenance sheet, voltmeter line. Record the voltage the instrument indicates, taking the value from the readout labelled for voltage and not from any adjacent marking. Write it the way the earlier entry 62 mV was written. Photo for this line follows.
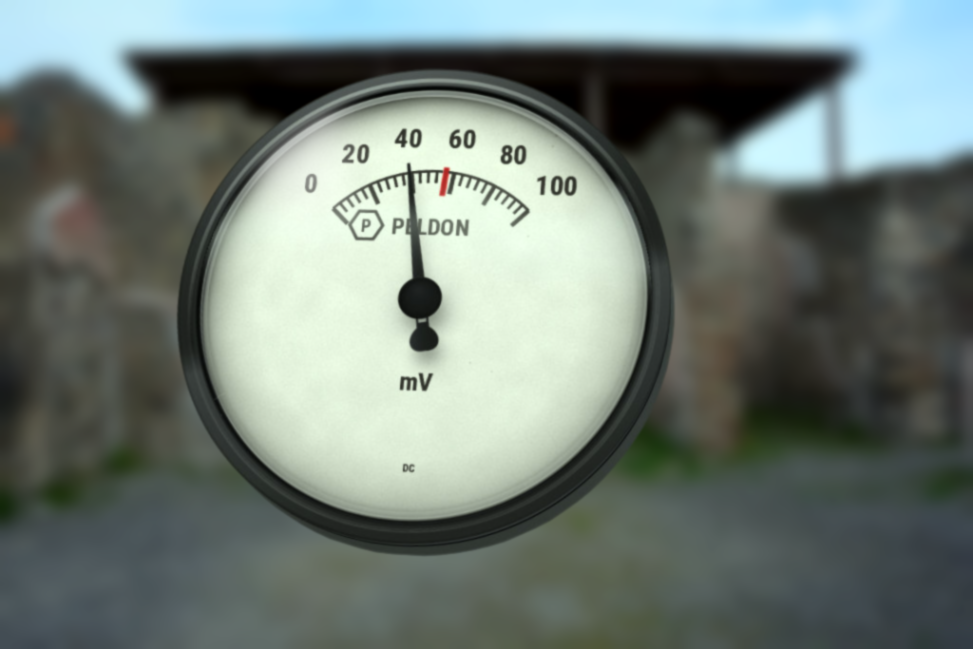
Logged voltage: 40 mV
